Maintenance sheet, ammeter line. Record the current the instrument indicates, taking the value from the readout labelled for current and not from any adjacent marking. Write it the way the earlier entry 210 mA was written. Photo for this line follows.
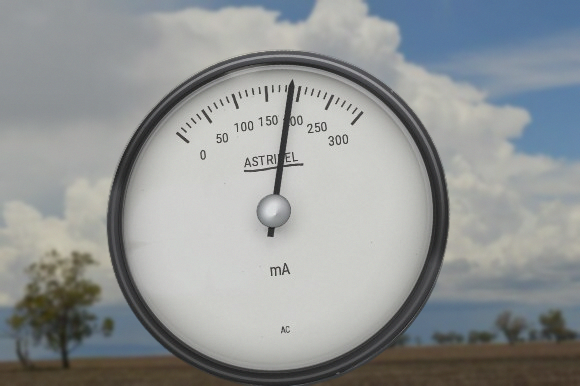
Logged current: 190 mA
